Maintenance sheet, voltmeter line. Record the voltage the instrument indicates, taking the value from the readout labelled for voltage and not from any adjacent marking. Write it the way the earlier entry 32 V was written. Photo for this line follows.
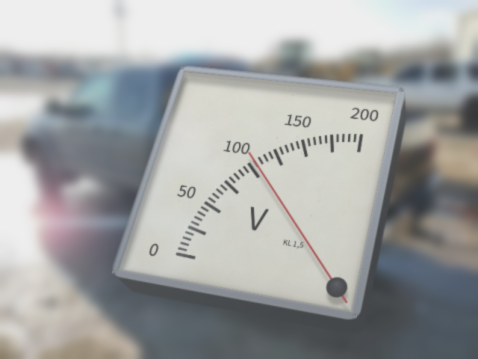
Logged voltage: 105 V
